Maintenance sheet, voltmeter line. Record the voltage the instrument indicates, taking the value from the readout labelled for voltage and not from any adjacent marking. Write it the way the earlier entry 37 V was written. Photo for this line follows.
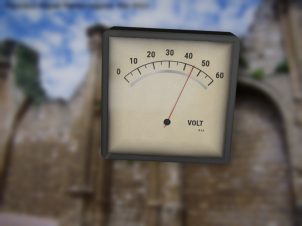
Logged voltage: 45 V
